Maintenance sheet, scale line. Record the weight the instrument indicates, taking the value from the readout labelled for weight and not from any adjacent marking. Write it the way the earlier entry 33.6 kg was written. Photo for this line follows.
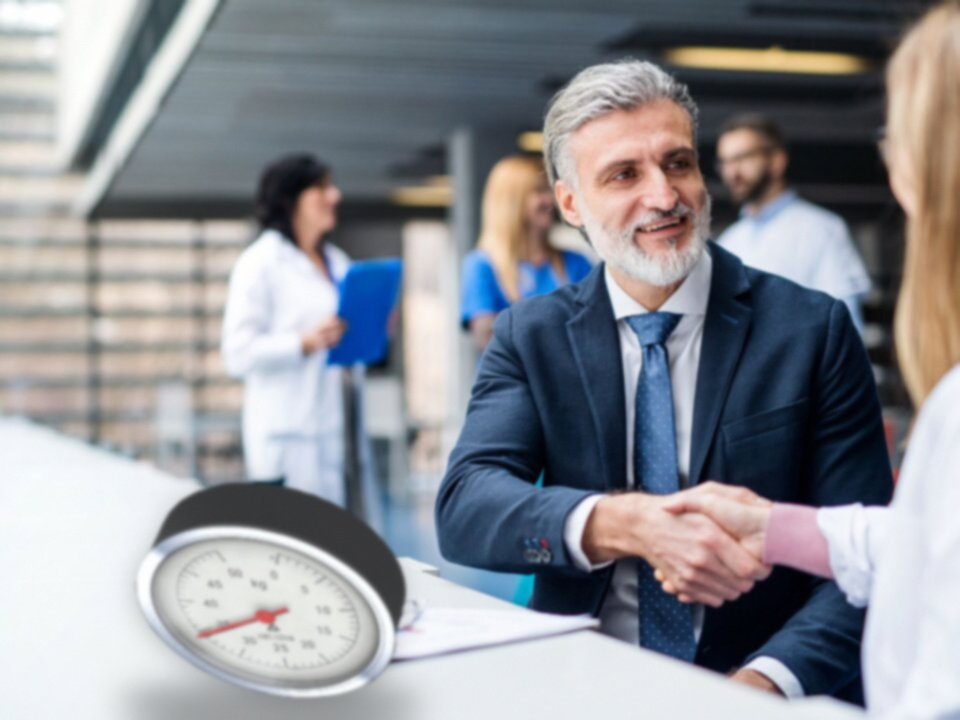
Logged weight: 35 kg
